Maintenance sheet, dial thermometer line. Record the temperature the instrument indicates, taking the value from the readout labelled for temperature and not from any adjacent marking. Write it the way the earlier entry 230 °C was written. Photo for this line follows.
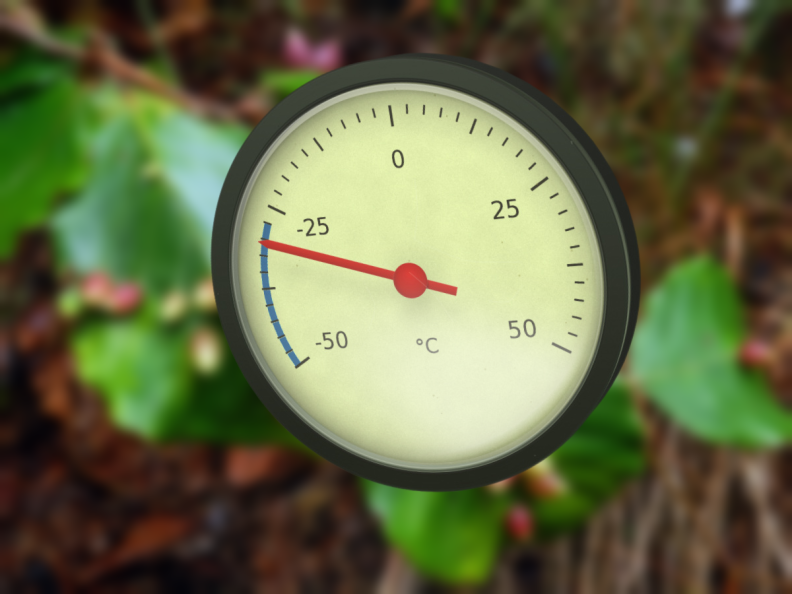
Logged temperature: -30 °C
